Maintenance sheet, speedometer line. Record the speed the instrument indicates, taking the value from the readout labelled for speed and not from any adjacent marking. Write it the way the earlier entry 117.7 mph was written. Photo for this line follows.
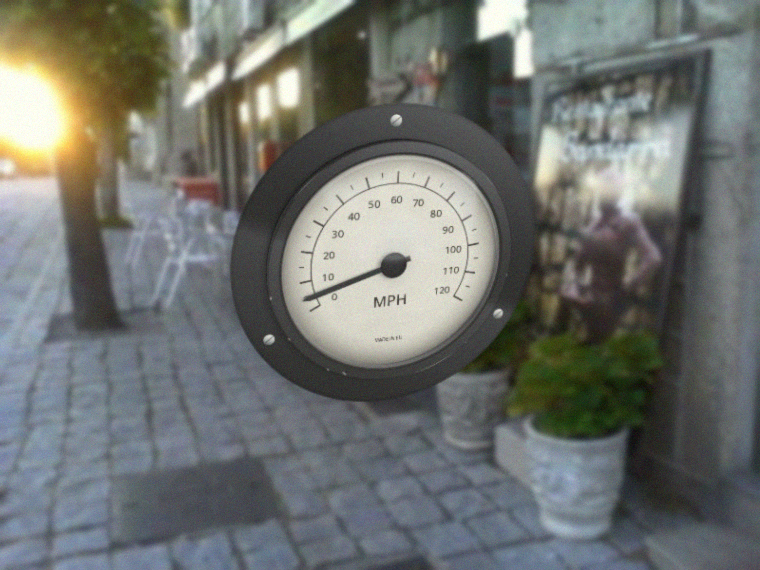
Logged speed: 5 mph
